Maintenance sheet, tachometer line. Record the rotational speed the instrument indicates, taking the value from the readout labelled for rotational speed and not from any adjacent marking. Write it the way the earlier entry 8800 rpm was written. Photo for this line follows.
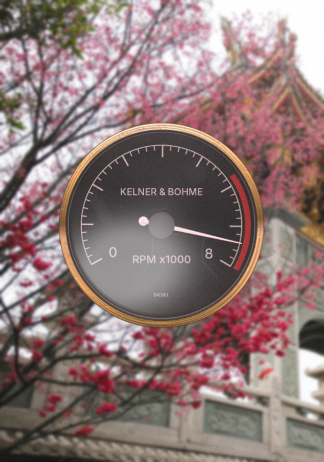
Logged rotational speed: 7400 rpm
